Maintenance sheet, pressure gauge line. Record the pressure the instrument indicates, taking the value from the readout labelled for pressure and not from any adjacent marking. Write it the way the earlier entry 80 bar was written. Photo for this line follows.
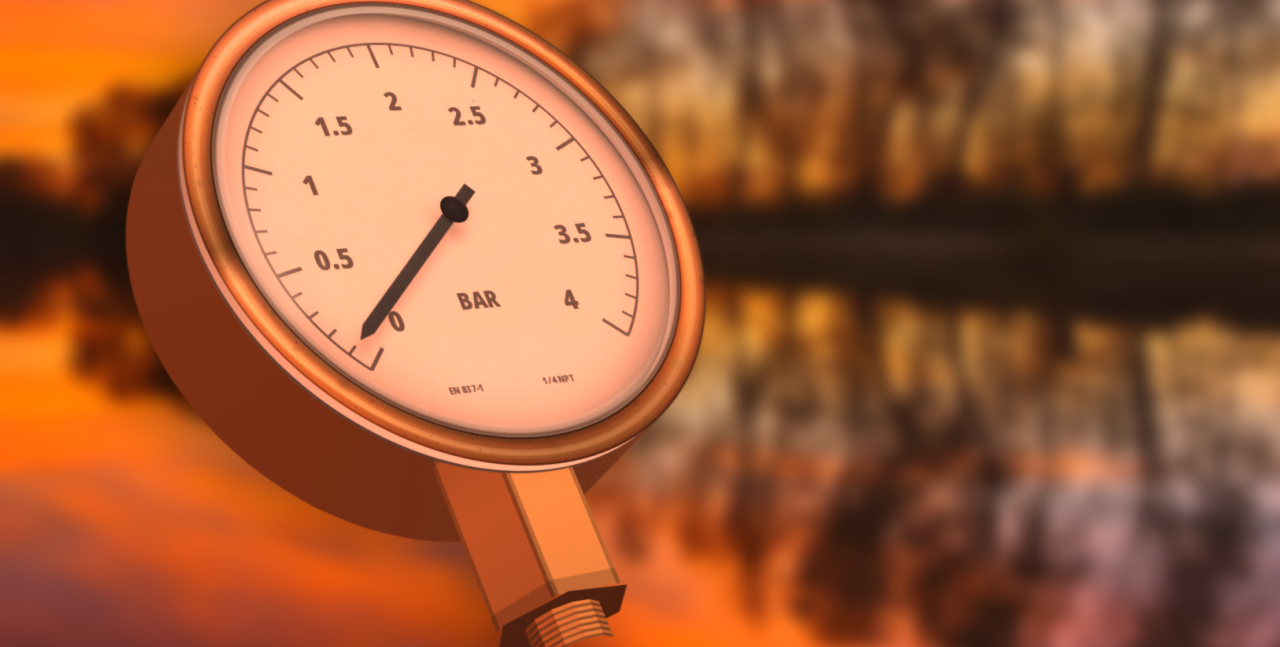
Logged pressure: 0.1 bar
